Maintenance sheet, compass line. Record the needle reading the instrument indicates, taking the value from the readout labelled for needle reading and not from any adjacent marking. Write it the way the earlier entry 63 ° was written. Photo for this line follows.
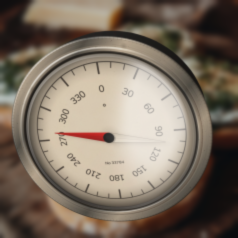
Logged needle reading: 280 °
